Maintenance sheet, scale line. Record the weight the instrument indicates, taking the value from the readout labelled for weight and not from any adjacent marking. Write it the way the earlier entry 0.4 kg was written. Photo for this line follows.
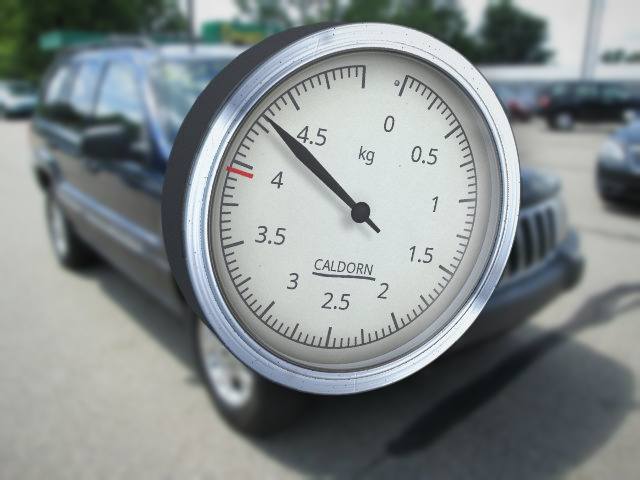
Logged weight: 4.3 kg
